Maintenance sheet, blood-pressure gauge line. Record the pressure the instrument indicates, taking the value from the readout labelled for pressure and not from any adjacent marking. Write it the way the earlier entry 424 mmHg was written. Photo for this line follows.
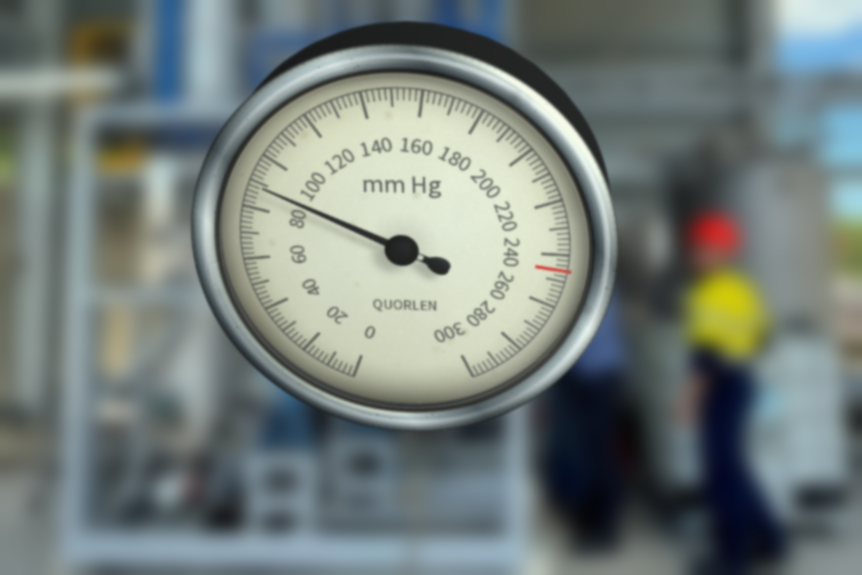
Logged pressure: 90 mmHg
